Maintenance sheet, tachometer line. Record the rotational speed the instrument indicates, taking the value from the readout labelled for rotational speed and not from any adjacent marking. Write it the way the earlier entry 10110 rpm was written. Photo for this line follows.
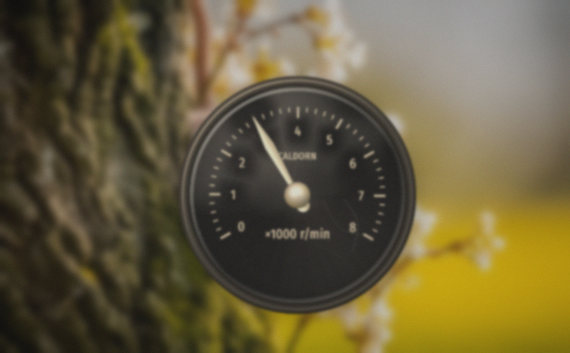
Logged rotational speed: 3000 rpm
